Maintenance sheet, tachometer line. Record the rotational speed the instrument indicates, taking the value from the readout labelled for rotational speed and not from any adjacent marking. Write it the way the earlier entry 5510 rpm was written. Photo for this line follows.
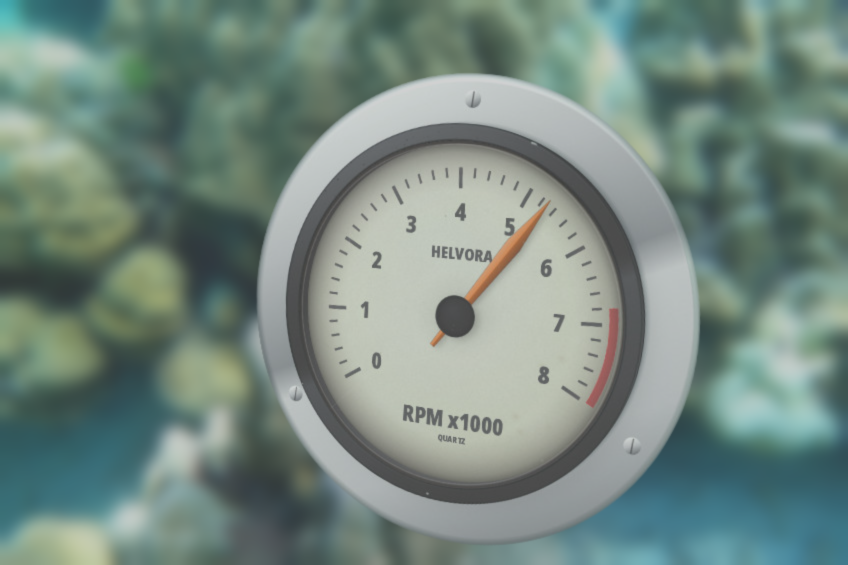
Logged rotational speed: 5300 rpm
